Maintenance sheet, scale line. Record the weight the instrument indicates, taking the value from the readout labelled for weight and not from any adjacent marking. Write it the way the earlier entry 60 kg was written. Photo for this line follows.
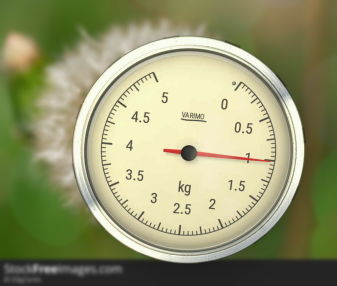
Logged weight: 1 kg
